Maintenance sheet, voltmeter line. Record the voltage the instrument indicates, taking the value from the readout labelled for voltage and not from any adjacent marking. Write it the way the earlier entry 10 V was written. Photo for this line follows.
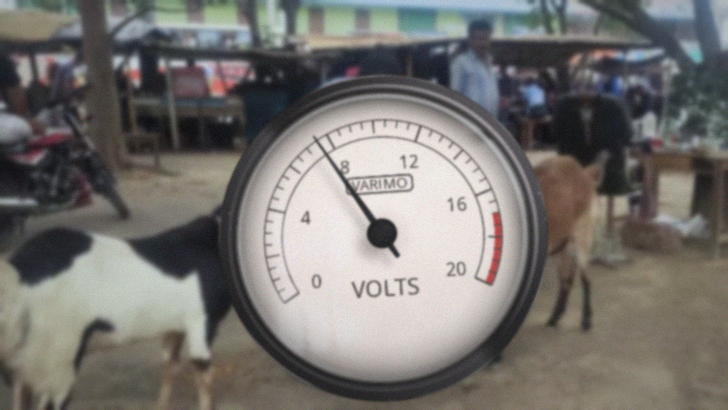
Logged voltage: 7.5 V
